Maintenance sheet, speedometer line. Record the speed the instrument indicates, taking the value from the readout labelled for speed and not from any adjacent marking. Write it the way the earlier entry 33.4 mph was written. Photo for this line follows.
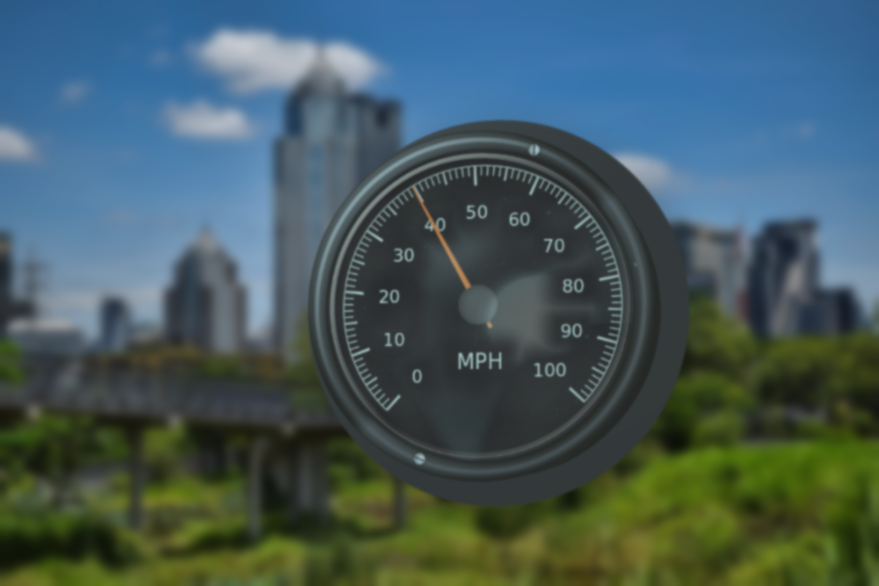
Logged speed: 40 mph
